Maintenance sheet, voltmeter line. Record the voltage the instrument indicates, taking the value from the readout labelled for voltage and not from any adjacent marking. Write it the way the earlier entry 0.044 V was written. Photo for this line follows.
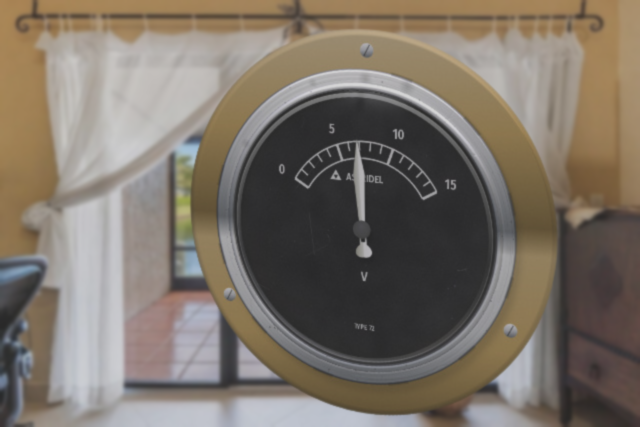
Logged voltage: 7 V
